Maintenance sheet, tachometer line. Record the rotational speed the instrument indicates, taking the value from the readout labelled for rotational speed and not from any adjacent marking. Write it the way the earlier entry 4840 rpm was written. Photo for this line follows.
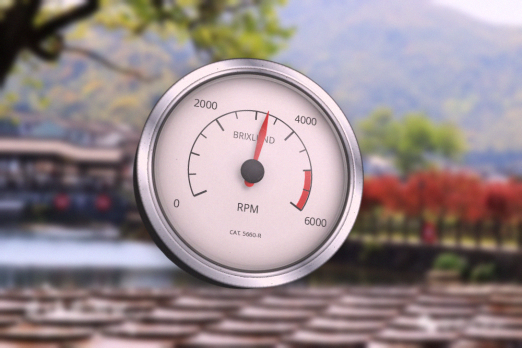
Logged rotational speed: 3250 rpm
